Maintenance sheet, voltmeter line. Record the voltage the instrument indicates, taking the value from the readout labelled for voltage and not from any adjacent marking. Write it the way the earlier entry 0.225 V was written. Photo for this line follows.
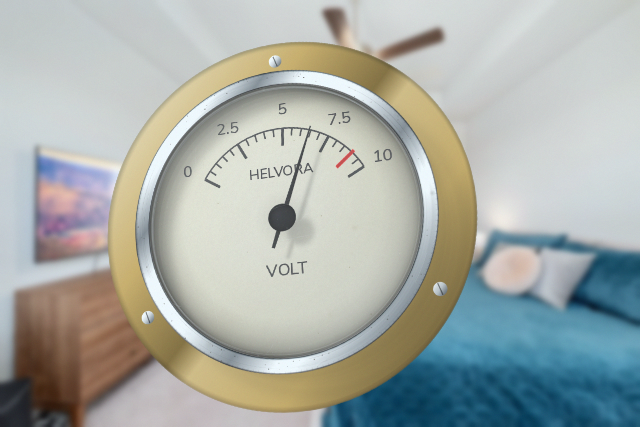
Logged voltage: 6.5 V
